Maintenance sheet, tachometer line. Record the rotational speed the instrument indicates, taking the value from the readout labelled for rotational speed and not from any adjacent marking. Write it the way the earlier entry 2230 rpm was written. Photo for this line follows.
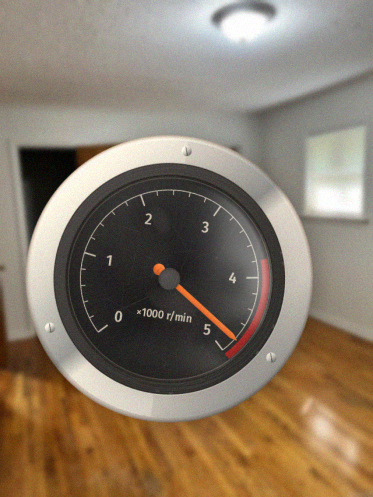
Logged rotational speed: 4800 rpm
